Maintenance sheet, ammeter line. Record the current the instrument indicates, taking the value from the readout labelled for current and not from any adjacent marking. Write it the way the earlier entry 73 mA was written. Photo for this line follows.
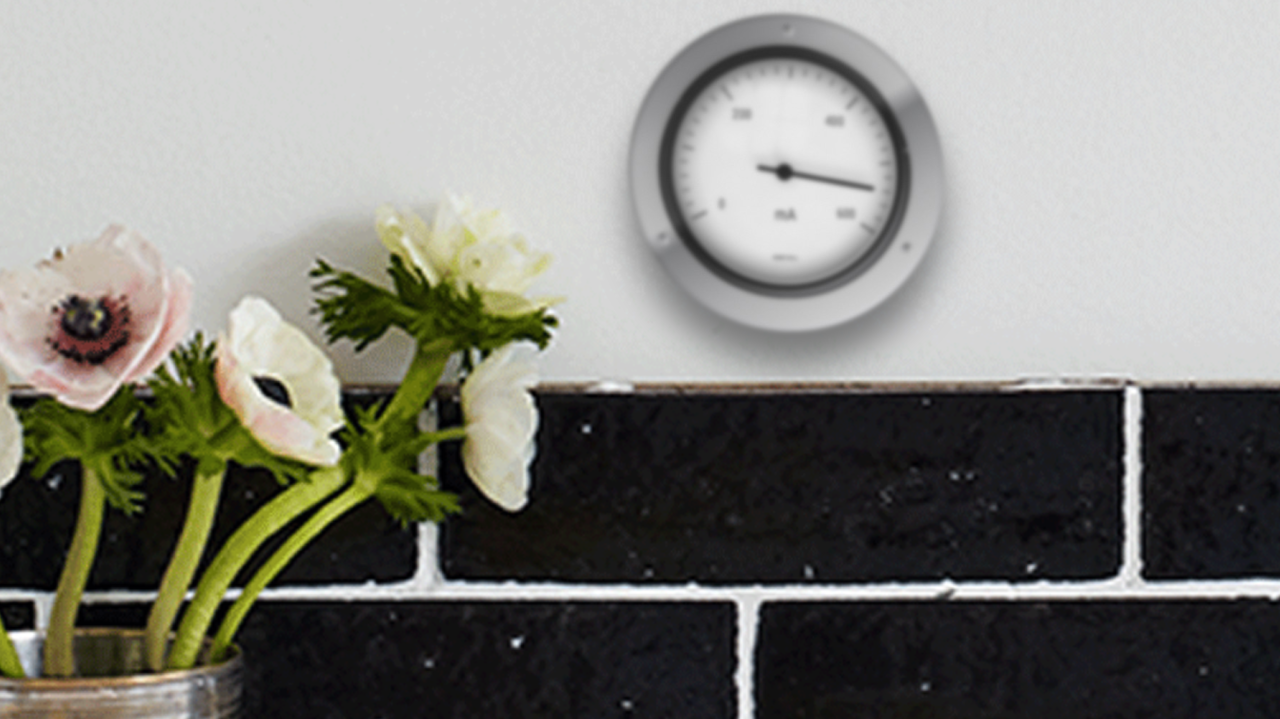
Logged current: 540 mA
